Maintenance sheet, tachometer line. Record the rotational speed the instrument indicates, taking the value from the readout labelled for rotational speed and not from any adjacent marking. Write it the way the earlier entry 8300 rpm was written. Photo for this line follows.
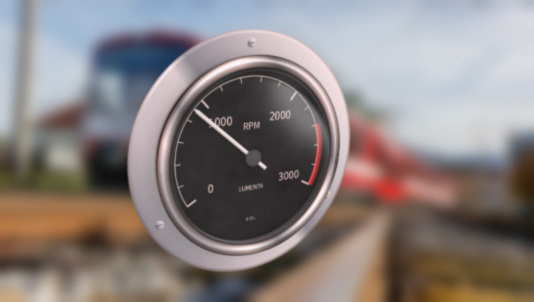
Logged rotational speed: 900 rpm
